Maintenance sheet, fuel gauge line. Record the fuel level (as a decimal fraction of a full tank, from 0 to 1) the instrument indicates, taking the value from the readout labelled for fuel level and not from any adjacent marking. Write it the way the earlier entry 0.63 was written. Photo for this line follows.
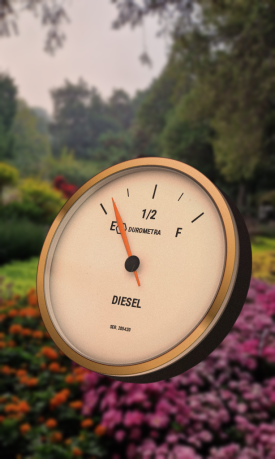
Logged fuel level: 0.125
